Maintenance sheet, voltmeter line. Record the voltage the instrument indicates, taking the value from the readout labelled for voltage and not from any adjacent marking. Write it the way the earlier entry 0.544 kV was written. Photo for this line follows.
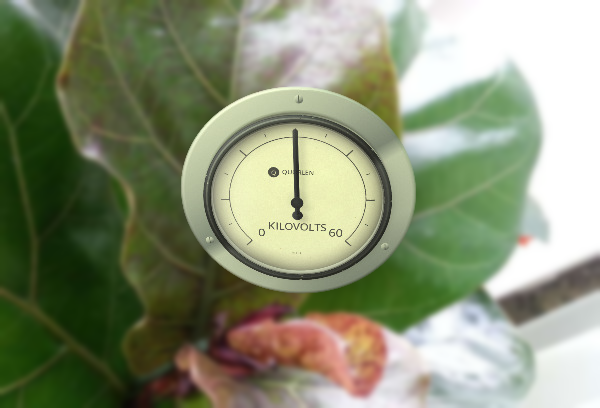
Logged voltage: 30 kV
